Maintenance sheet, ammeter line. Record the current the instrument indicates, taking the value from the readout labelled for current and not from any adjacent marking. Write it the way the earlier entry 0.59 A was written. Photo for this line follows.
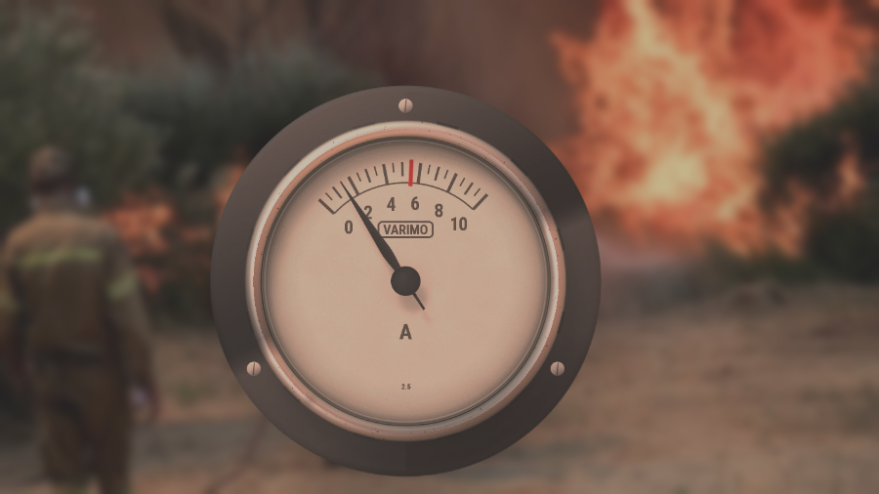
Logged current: 1.5 A
